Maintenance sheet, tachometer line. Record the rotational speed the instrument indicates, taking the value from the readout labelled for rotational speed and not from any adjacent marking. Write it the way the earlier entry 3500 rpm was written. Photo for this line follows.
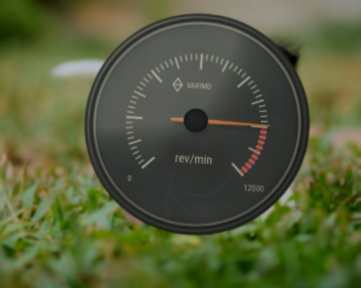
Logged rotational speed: 10000 rpm
